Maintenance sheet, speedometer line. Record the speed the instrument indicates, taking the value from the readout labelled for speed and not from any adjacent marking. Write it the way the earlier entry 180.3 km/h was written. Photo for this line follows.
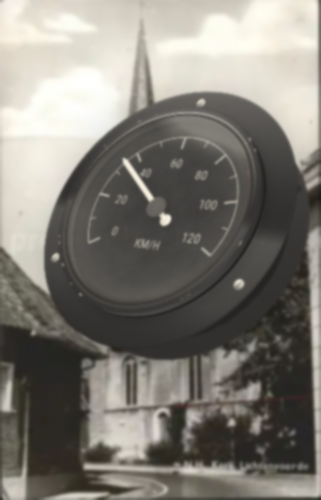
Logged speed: 35 km/h
